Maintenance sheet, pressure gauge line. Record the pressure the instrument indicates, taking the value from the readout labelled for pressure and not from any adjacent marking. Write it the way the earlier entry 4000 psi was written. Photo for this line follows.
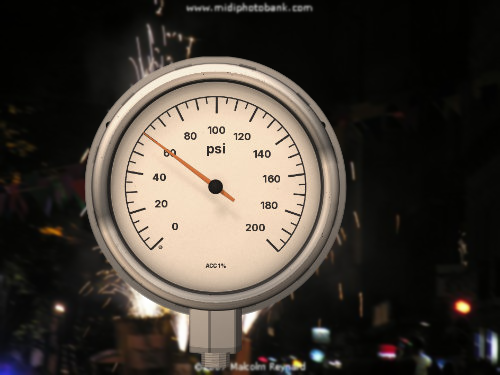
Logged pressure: 60 psi
